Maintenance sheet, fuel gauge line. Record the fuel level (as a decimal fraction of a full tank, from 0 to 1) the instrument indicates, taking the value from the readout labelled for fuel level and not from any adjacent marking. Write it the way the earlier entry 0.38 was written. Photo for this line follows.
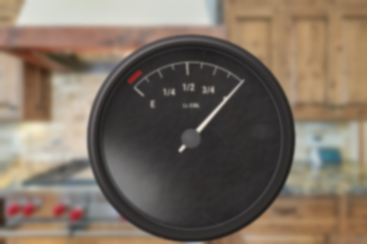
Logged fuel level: 1
